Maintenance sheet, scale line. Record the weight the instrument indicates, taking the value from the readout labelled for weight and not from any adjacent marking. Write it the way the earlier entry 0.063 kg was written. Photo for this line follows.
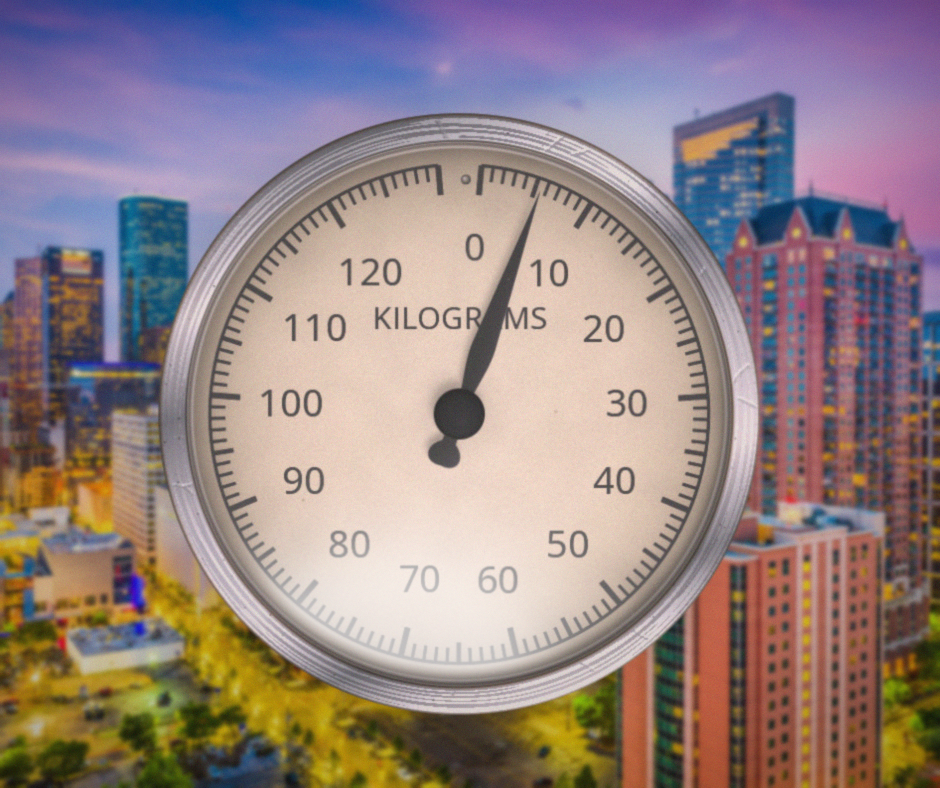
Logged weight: 5.5 kg
